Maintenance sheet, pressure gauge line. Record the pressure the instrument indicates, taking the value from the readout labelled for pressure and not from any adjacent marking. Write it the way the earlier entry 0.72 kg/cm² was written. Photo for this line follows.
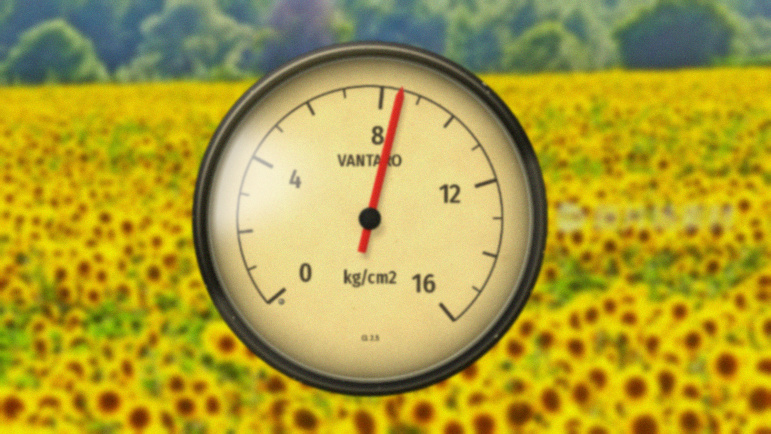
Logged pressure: 8.5 kg/cm²
